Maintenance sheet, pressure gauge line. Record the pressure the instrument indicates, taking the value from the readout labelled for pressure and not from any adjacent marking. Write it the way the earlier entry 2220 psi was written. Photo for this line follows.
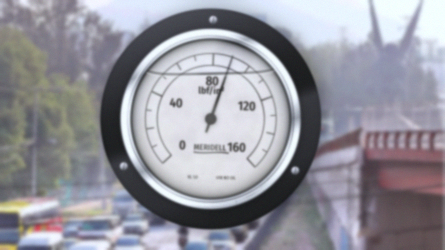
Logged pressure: 90 psi
